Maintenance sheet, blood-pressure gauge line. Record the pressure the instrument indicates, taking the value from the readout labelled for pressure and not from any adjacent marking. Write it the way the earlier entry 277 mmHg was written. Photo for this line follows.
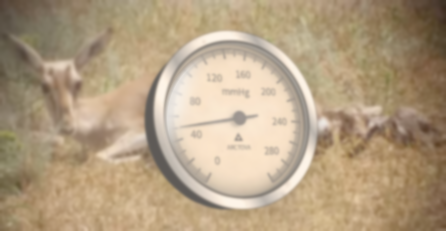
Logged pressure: 50 mmHg
